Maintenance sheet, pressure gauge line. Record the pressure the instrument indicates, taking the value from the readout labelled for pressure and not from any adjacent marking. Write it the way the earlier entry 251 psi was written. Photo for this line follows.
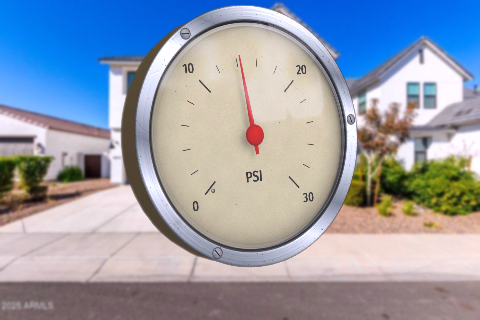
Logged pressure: 14 psi
